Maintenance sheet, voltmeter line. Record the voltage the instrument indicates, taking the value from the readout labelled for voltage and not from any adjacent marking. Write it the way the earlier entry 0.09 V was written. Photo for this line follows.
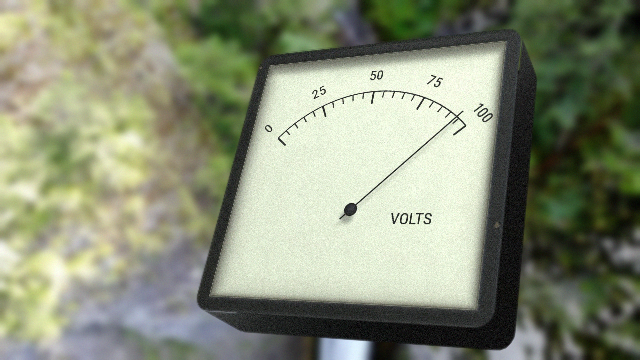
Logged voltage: 95 V
